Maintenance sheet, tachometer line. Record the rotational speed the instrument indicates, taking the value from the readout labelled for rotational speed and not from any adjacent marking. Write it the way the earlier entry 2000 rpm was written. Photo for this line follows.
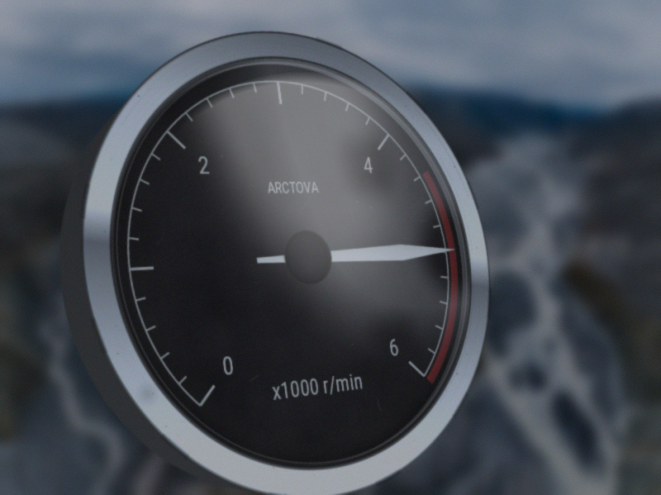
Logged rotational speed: 5000 rpm
